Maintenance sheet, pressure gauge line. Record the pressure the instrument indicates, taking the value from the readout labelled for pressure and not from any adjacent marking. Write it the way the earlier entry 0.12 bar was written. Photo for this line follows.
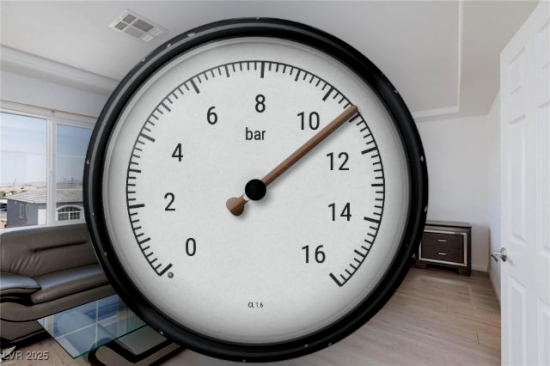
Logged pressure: 10.8 bar
